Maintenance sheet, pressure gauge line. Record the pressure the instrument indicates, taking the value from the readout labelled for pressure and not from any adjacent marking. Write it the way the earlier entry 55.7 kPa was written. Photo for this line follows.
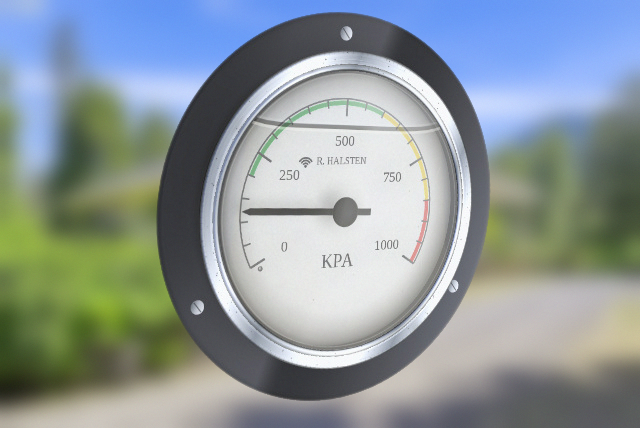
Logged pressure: 125 kPa
